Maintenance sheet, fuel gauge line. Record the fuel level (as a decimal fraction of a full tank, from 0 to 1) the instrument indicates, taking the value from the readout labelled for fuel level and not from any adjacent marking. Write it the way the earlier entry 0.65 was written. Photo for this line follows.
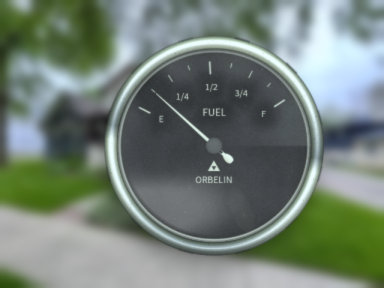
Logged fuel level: 0.125
